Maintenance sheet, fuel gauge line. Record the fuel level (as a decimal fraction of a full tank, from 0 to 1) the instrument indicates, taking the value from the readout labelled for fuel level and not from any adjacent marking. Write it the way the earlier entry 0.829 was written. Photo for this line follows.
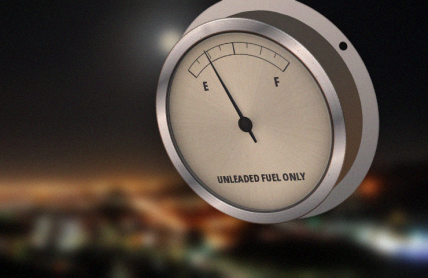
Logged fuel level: 0.25
